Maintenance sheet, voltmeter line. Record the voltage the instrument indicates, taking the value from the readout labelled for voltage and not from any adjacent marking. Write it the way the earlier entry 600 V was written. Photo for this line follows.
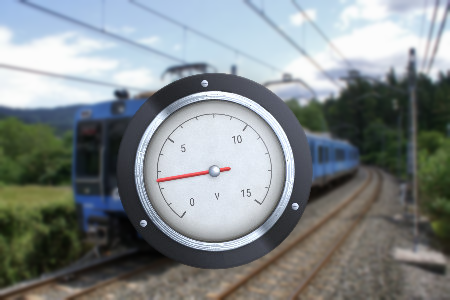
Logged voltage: 2.5 V
